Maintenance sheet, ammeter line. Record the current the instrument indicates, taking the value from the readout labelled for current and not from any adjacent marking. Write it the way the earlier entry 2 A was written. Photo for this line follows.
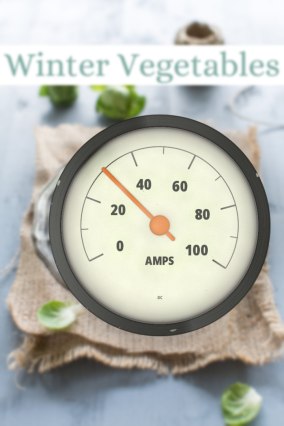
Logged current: 30 A
